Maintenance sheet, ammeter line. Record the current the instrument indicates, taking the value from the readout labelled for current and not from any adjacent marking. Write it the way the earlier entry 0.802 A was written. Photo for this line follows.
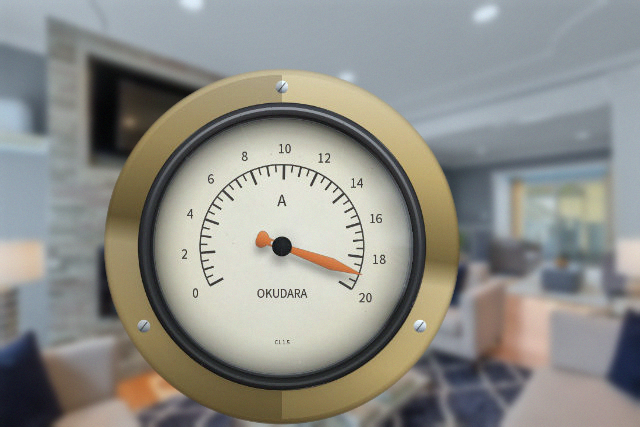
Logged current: 19 A
